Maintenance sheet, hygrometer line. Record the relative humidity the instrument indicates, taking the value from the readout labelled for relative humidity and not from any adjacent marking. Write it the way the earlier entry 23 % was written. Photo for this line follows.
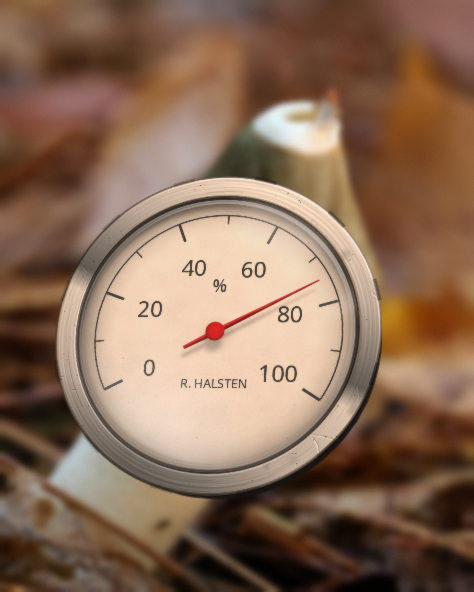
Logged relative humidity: 75 %
